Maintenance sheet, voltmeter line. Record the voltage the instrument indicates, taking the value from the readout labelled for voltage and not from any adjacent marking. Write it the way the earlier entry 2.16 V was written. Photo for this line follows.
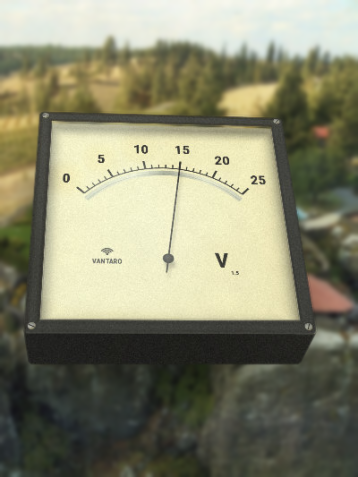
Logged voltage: 15 V
